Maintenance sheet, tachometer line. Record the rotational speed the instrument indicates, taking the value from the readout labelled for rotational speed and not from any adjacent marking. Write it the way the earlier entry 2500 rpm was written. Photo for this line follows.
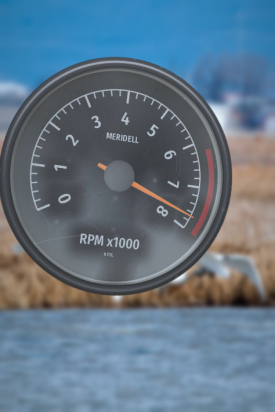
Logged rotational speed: 7700 rpm
